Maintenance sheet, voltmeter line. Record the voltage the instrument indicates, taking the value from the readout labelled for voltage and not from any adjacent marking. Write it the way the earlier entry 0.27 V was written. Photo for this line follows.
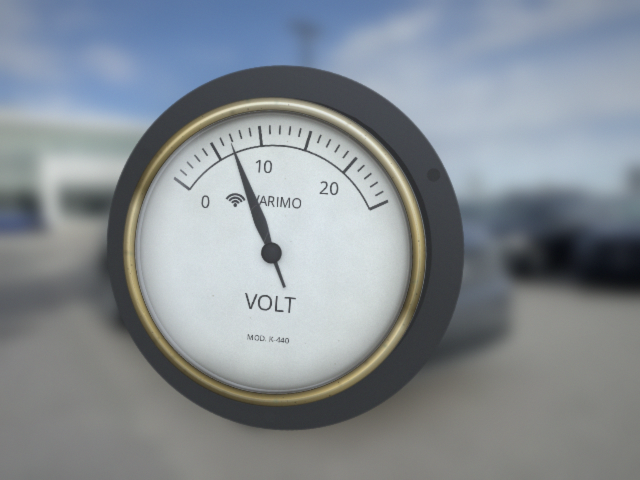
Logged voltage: 7 V
